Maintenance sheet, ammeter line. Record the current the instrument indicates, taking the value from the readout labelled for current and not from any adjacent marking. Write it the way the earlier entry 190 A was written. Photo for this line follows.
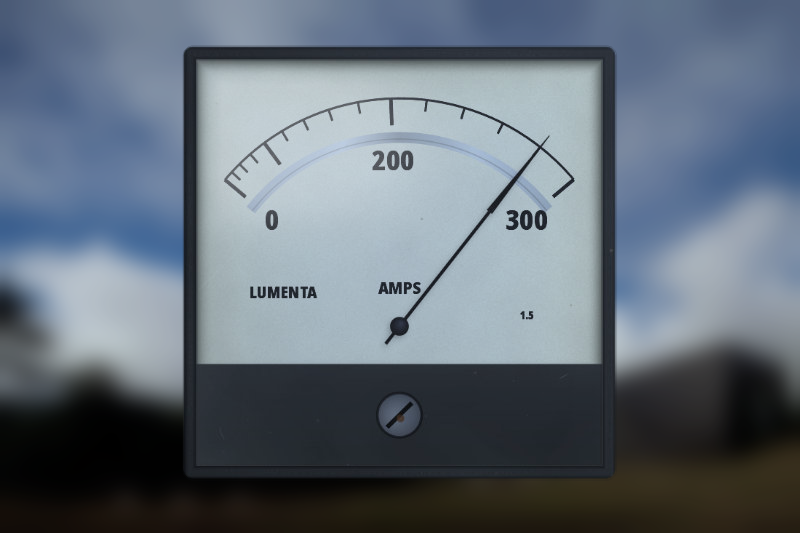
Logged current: 280 A
